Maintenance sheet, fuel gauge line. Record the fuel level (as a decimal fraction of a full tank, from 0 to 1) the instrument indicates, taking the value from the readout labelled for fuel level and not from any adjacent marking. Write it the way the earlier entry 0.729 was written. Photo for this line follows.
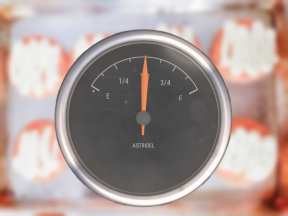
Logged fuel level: 0.5
